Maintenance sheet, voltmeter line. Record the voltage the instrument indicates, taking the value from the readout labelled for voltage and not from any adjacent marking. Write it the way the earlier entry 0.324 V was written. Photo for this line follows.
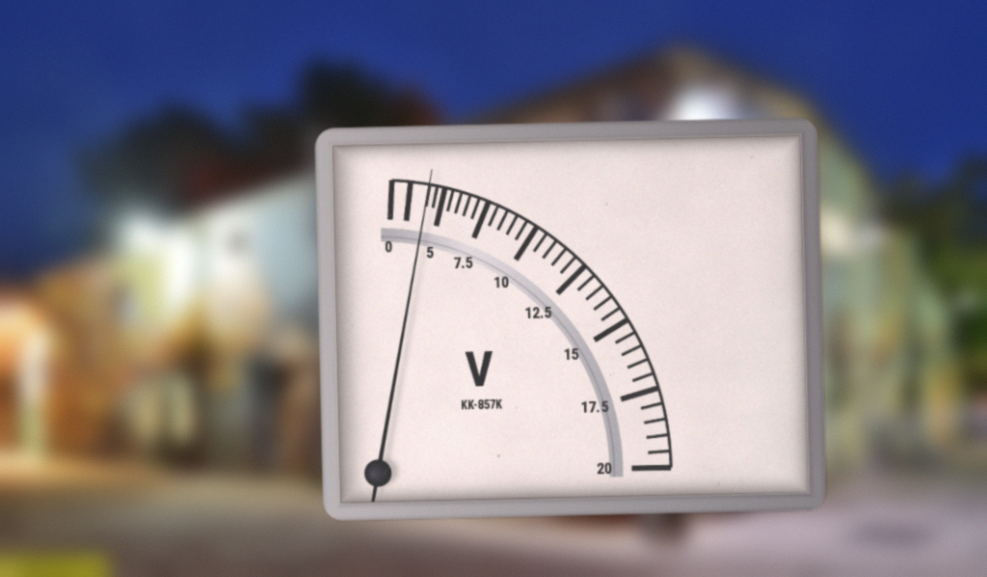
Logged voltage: 4 V
